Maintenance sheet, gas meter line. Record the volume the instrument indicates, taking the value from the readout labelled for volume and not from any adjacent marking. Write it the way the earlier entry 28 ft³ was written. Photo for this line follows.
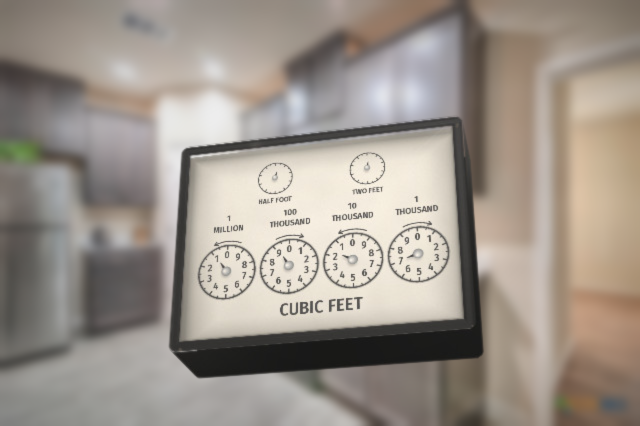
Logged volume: 91700 ft³
